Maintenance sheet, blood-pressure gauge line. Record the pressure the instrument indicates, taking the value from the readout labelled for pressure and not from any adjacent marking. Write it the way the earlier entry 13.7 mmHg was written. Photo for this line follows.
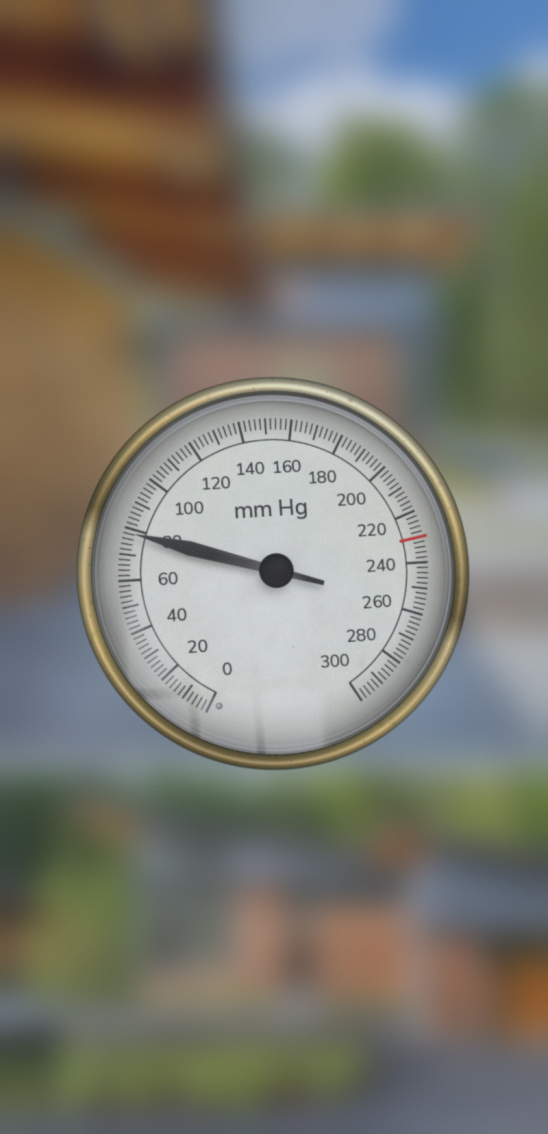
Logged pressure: 78 mmHg
